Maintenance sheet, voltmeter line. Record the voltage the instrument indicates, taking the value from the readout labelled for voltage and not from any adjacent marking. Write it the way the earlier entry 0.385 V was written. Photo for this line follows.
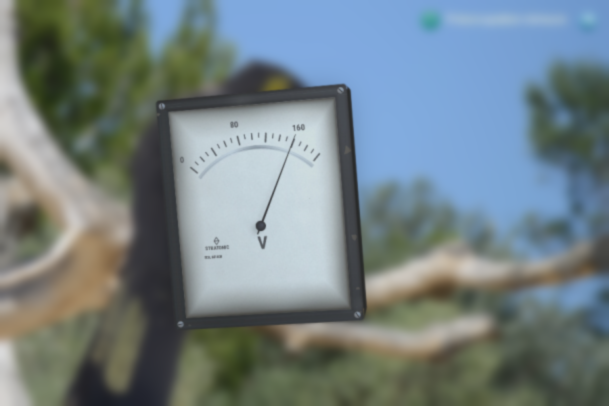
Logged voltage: 160 V
